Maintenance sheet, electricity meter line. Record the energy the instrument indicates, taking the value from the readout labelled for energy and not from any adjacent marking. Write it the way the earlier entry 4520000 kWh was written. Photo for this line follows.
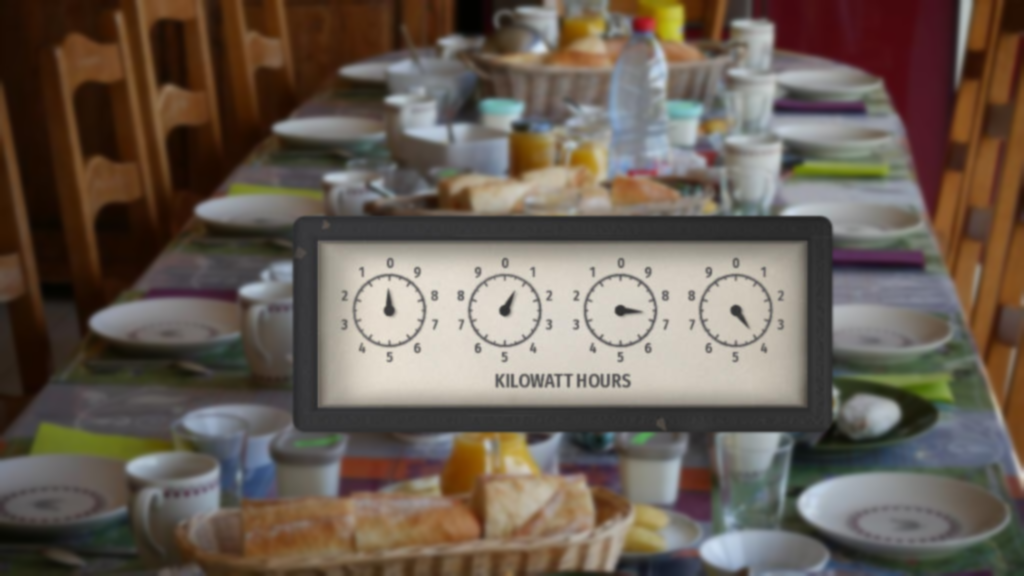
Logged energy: 74 kWh
